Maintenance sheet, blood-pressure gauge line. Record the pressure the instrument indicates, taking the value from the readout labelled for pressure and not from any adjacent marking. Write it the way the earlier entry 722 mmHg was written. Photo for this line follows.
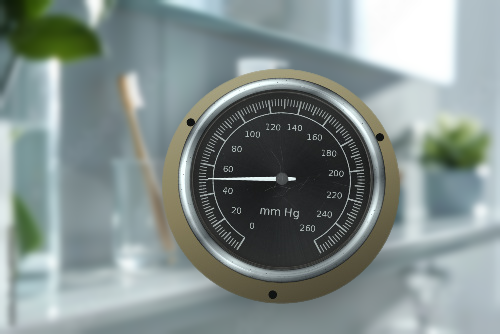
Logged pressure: 50 mmHg
